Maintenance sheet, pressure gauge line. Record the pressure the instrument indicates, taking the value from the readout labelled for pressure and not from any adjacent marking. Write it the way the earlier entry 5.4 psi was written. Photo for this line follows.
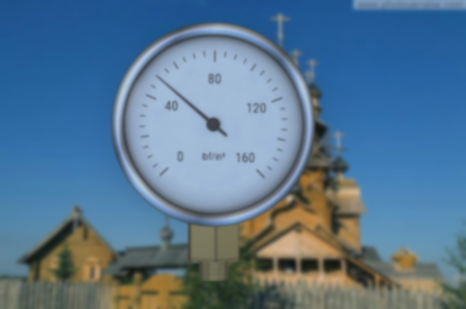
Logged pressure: 50 psi
